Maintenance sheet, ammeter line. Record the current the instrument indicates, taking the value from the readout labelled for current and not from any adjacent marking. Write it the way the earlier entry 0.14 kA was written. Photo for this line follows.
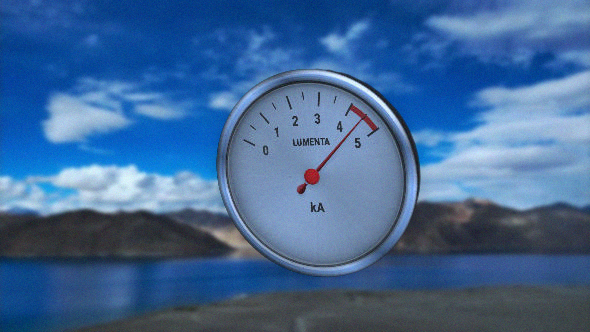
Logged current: 4.5 kA
